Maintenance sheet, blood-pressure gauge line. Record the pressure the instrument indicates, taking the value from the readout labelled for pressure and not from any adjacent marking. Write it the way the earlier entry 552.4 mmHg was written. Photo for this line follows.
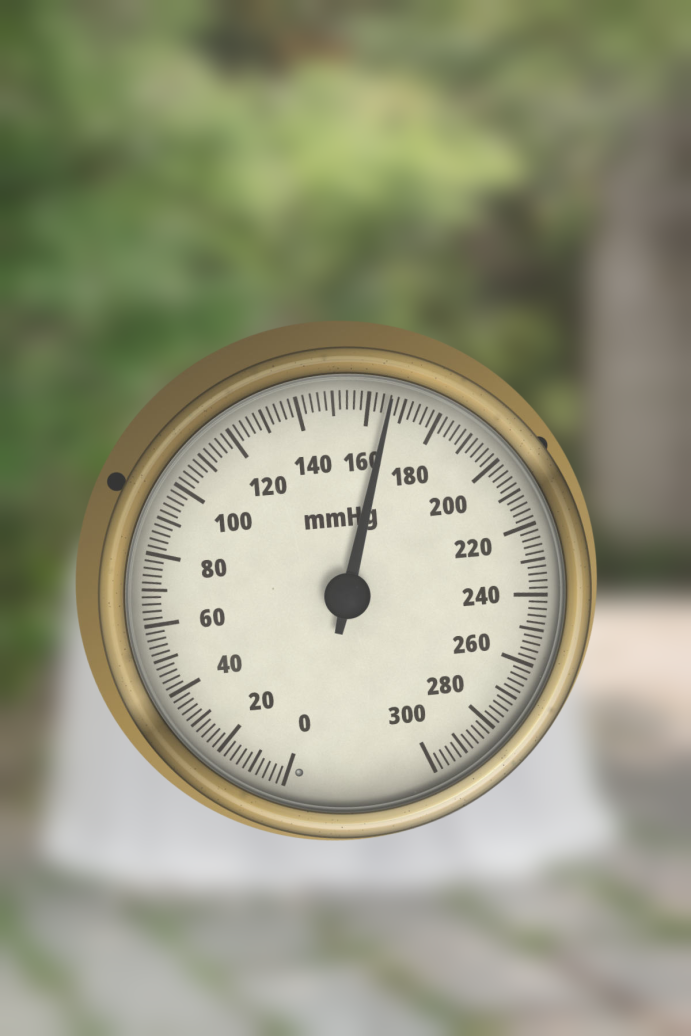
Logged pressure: 166 mmHg
